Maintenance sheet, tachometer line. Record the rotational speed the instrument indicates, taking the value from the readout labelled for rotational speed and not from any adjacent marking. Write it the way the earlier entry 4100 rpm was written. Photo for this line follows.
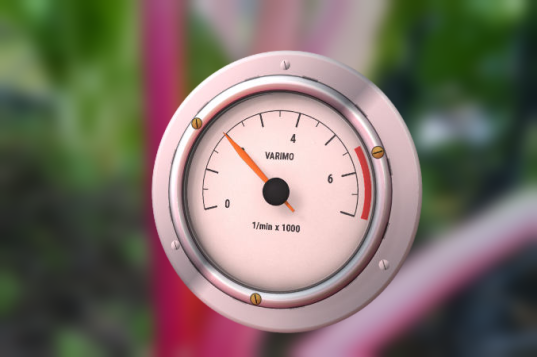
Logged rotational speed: 2000 rpm
